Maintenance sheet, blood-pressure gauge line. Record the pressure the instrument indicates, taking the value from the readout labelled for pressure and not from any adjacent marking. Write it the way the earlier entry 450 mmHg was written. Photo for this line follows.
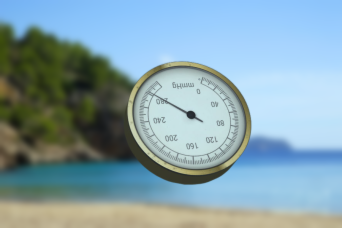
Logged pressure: 280 mmHg
